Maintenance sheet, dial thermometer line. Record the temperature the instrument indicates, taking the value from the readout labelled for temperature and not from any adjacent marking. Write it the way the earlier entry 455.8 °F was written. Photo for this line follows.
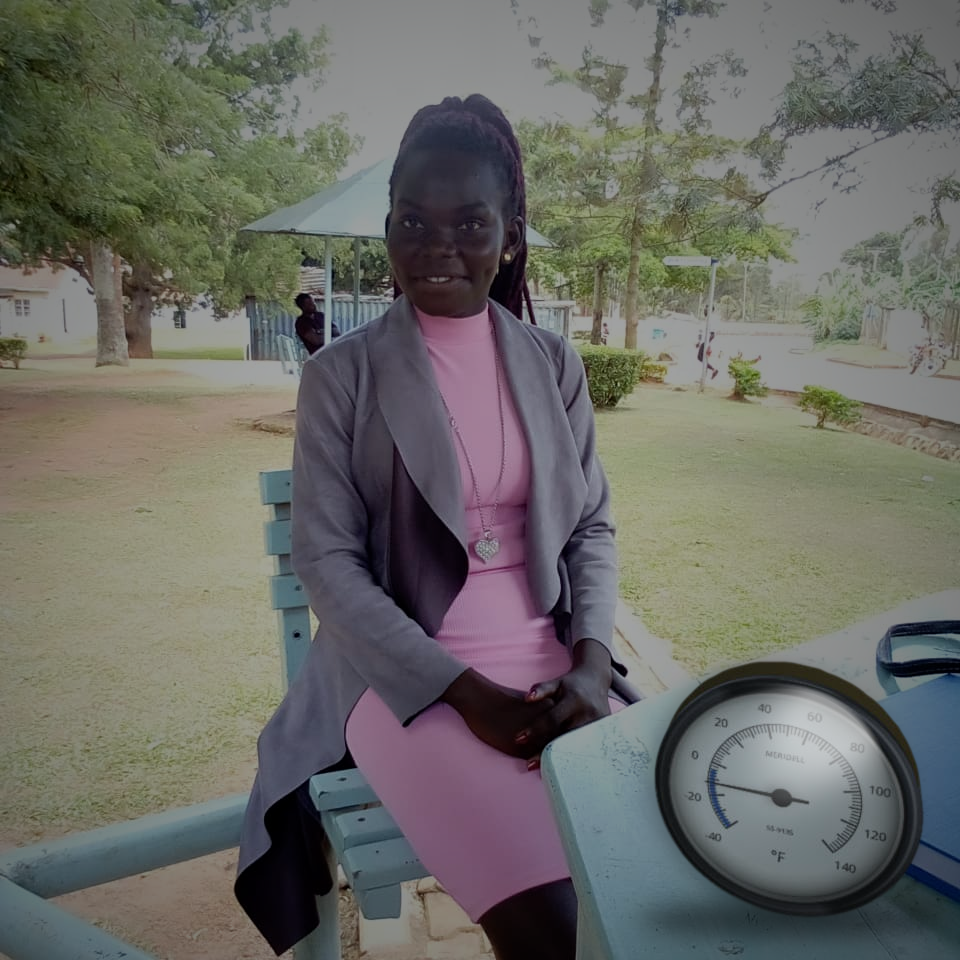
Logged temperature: -10 °F
